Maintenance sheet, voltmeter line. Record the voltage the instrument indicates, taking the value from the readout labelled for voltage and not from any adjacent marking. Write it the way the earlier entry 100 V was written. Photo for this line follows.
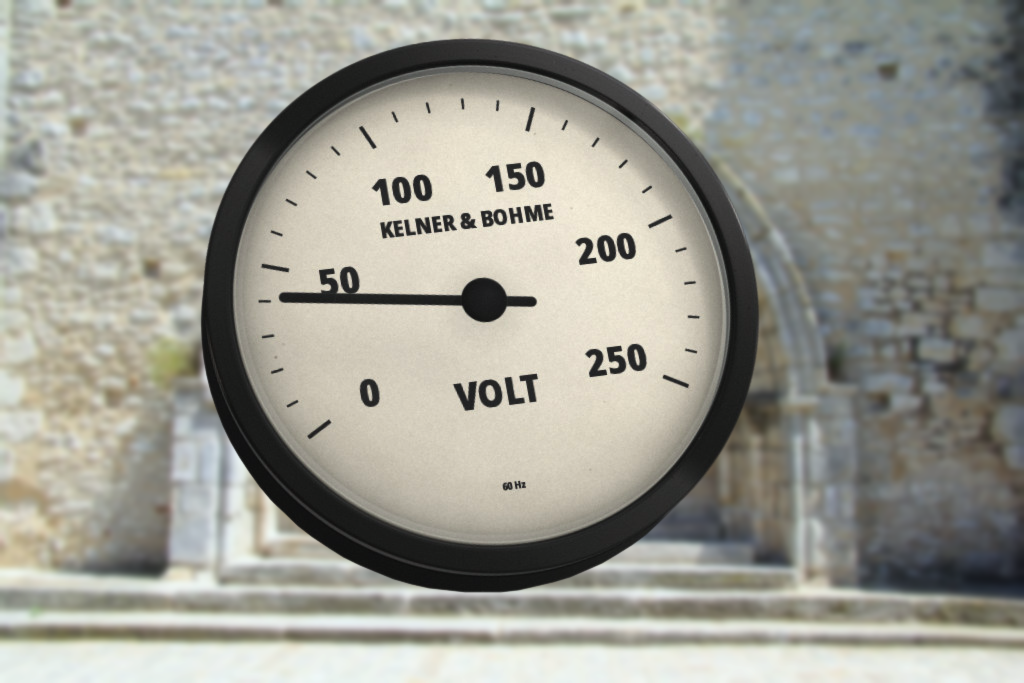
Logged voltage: 40 V
